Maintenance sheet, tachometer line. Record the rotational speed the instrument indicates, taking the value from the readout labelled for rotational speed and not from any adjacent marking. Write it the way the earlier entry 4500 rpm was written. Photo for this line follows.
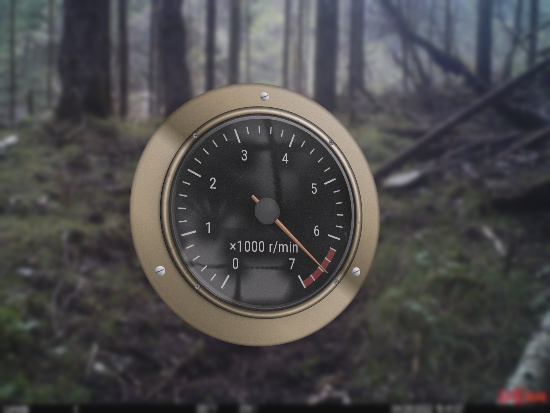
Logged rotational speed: 6600 rpm
